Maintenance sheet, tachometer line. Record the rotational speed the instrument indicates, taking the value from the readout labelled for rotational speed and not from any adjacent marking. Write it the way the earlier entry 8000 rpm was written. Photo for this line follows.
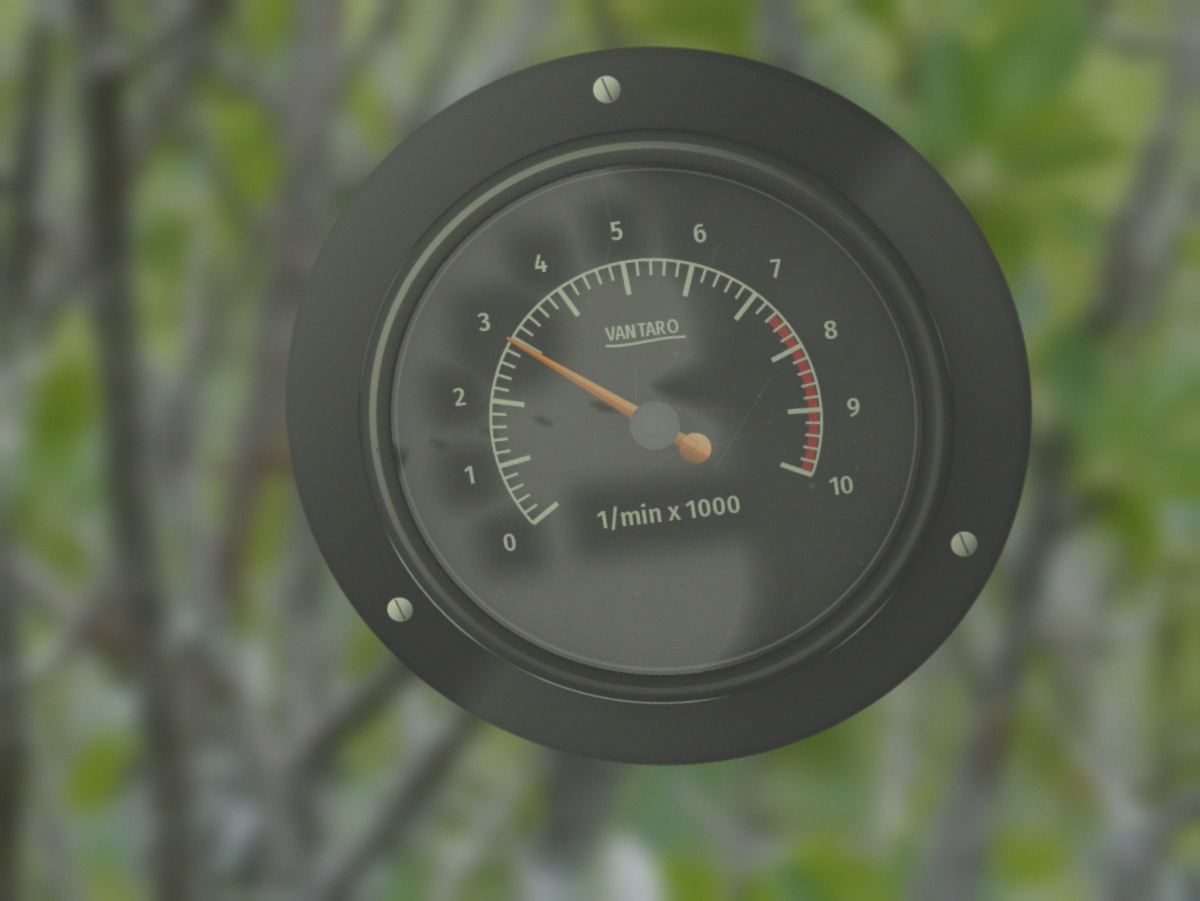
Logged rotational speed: 3000 rpm
